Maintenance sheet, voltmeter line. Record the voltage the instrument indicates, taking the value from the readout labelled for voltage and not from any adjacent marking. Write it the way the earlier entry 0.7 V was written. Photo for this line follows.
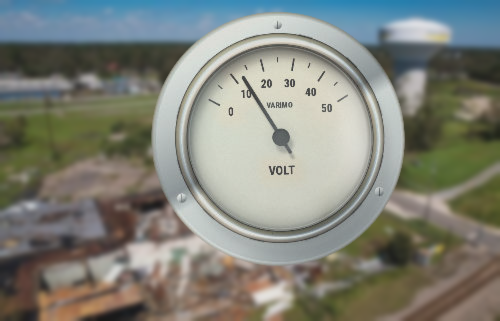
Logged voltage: 12.5 V
